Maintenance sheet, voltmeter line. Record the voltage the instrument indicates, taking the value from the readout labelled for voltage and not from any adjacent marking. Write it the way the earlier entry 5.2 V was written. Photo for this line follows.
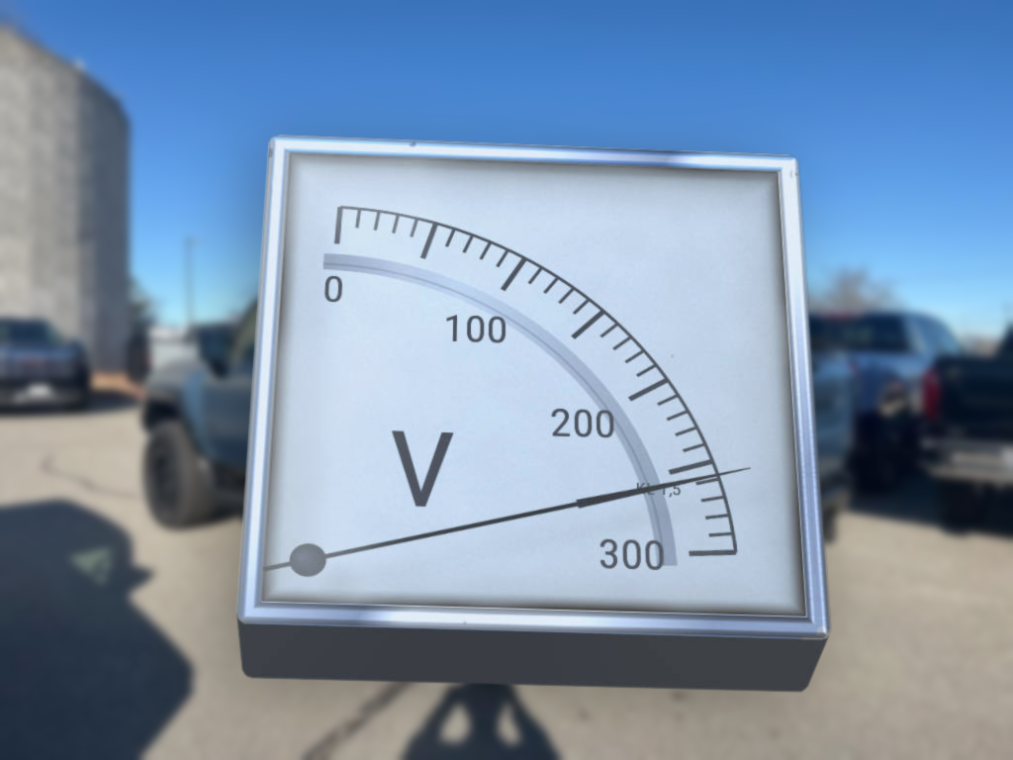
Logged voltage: 260 V
